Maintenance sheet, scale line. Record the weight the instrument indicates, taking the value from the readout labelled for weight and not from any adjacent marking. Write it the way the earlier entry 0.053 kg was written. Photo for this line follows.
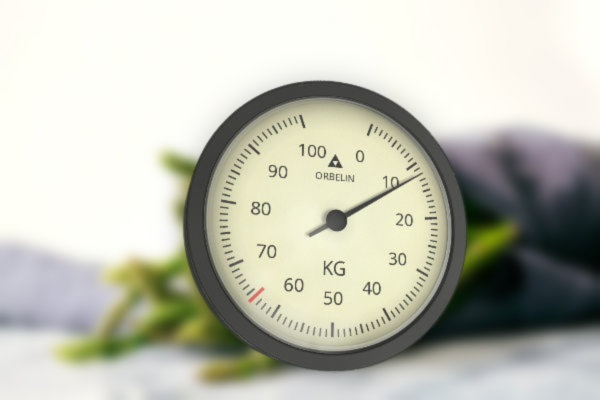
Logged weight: 12 kg
